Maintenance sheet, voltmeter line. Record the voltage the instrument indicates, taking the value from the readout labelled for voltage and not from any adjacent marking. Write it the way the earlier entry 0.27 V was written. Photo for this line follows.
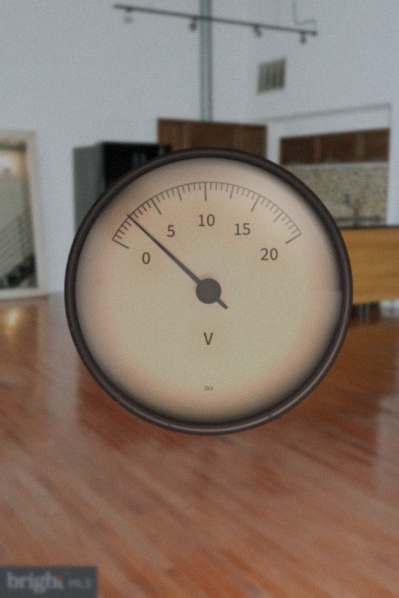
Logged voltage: 2.5 V
